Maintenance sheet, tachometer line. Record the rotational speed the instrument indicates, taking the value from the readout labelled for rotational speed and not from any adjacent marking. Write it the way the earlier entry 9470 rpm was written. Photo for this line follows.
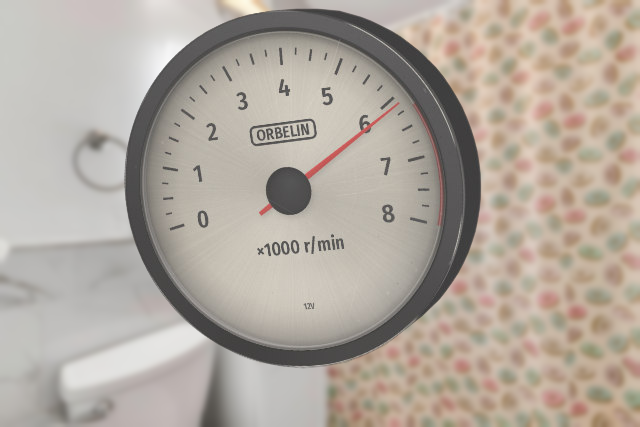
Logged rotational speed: 6125 rpm
